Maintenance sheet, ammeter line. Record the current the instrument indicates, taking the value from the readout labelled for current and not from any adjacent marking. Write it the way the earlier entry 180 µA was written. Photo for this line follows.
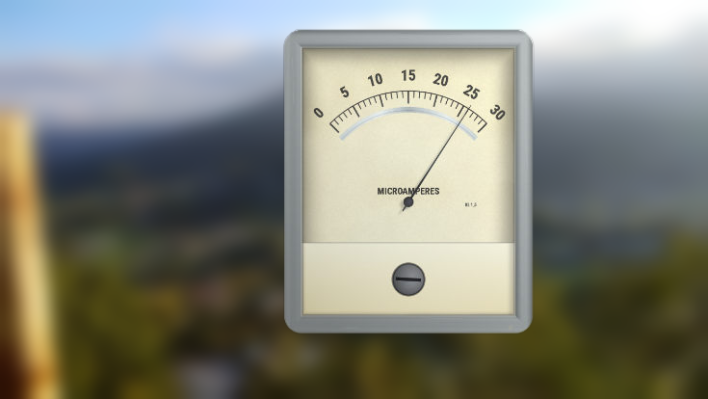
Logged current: 26 µA
